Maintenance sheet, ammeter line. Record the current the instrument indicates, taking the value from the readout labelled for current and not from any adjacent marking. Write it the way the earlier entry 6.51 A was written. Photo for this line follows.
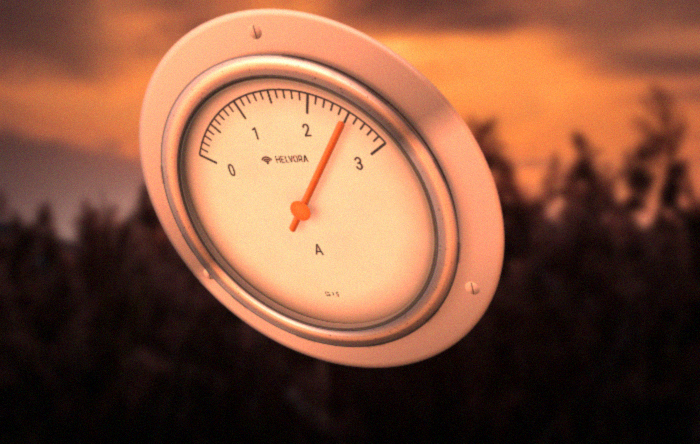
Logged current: 2.5 A
